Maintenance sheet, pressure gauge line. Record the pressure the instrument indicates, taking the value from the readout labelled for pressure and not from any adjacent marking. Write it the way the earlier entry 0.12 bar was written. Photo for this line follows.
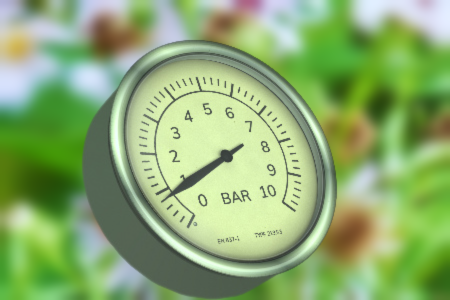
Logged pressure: 0.8 bar
